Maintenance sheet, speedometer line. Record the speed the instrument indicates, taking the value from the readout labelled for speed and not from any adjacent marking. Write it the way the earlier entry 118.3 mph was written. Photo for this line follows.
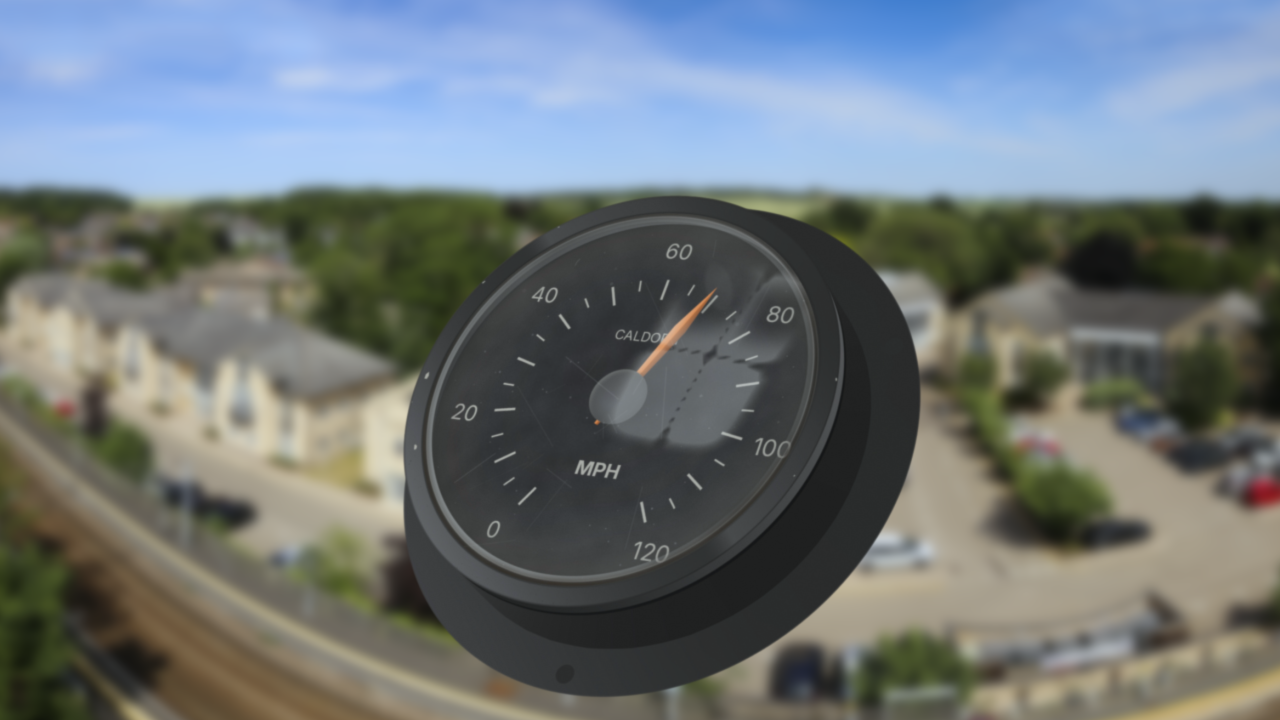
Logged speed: 70 mph
